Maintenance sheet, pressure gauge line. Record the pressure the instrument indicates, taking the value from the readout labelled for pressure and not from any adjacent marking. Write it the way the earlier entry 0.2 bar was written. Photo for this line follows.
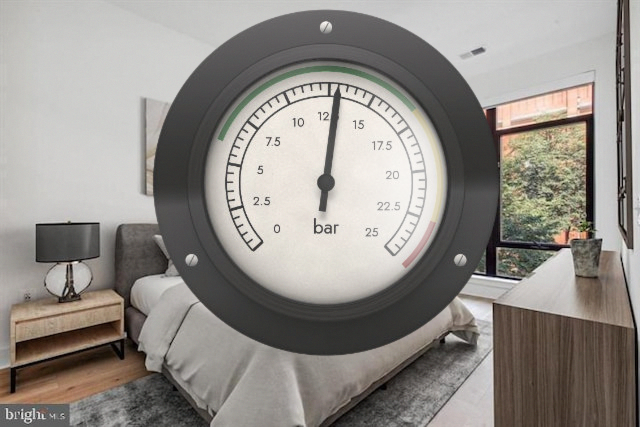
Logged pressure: 13 bar
